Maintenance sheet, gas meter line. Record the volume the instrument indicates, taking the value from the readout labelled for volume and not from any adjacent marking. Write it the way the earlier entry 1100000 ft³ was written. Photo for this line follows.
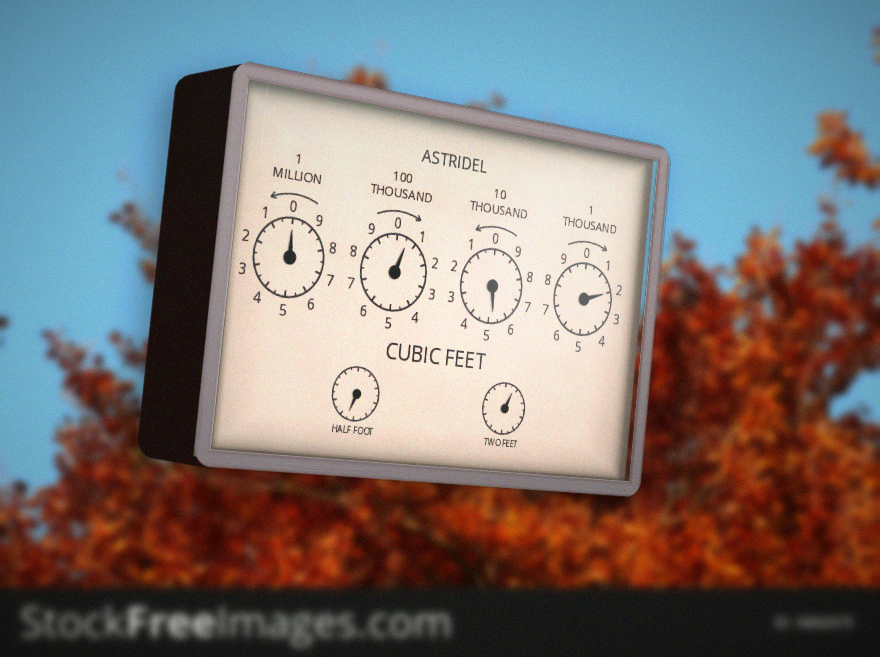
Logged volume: 5200 ft³
